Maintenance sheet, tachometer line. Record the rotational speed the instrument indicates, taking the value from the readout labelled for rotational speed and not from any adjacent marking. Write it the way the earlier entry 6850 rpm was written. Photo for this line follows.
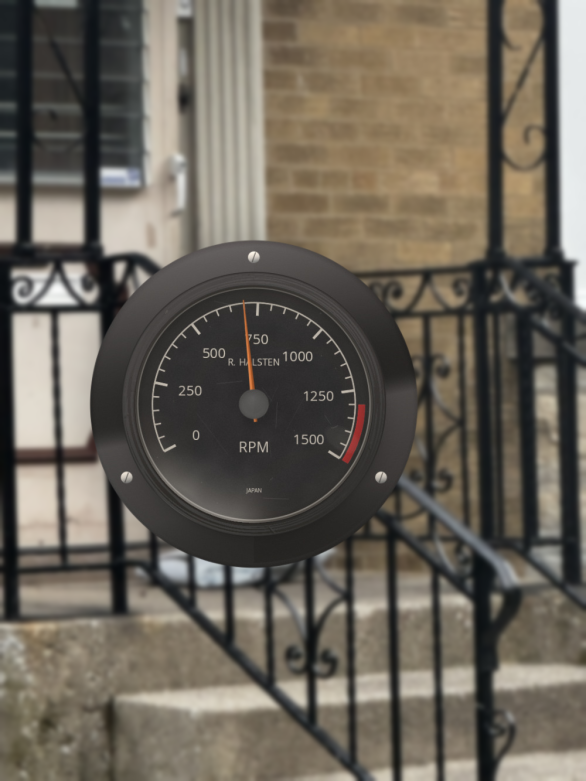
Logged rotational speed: 700 rpm
